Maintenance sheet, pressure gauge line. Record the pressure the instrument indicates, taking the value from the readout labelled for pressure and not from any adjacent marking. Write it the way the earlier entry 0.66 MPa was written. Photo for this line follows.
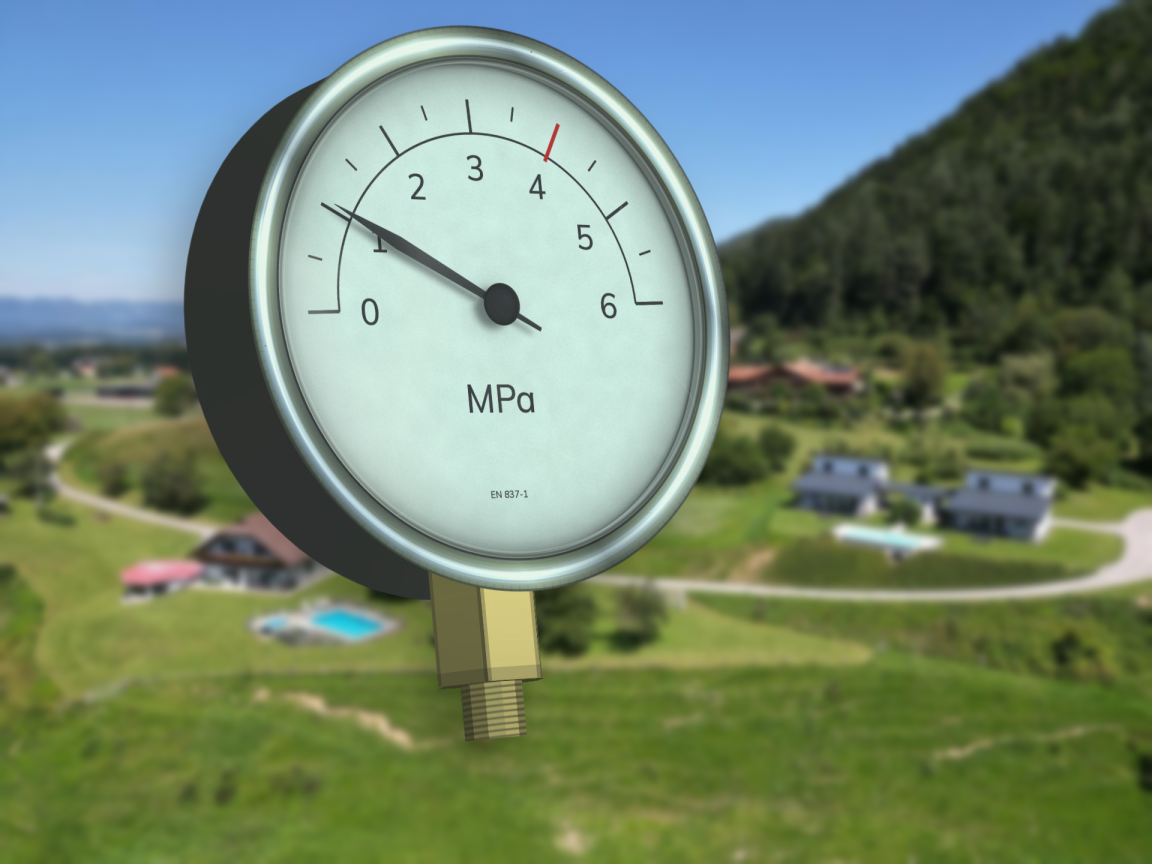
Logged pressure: 1 MPa
